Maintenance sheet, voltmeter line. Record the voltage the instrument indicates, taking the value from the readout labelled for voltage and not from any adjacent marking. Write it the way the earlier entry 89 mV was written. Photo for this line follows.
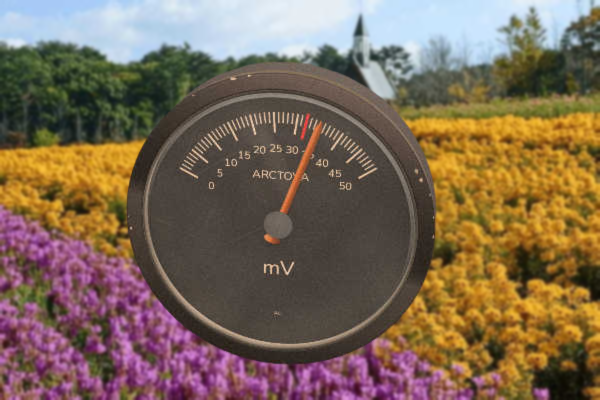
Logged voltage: 35 mV
